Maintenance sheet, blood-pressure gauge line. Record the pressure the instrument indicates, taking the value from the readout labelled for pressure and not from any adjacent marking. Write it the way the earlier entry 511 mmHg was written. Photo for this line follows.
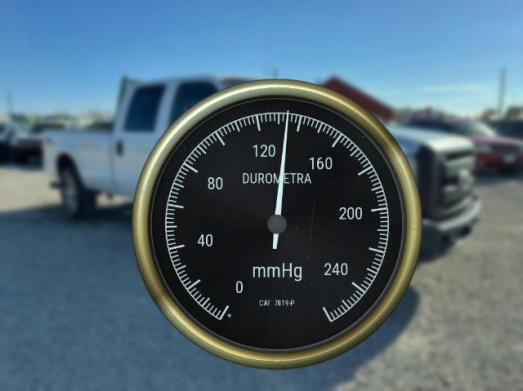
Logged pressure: 134 mmHg
